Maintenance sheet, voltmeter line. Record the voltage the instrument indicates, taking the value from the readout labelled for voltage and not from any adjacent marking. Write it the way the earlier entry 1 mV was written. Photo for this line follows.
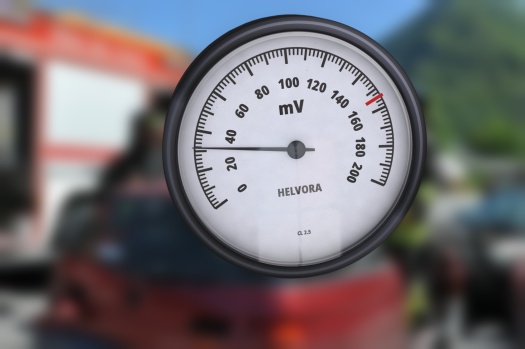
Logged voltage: 32 mV
